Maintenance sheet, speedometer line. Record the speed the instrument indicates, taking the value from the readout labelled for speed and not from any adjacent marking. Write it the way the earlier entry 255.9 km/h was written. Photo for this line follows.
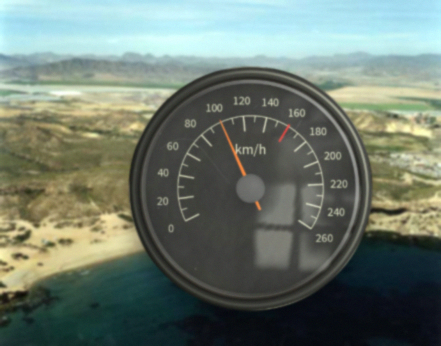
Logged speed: 100 km/h
